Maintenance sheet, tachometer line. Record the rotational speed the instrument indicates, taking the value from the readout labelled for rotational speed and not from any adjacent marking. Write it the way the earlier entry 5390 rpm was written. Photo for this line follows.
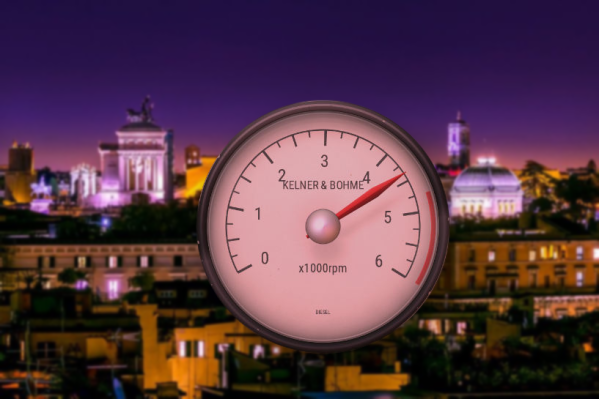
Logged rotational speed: 4375 rpm
